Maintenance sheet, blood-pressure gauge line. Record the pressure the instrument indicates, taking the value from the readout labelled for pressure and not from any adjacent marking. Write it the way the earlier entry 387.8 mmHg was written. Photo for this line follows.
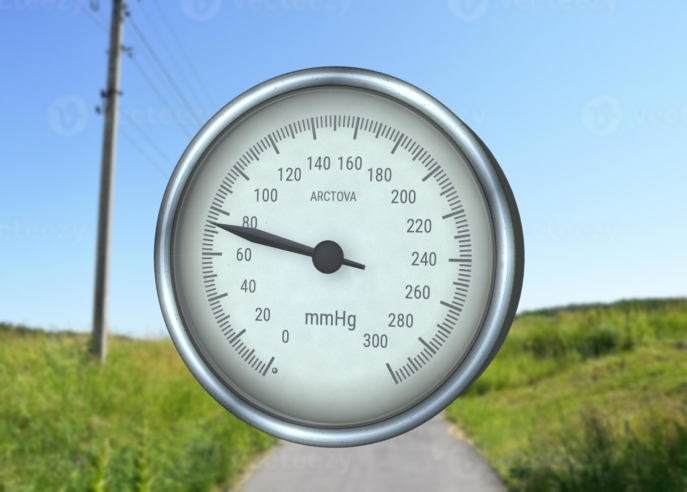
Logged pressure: 74 mmHg
